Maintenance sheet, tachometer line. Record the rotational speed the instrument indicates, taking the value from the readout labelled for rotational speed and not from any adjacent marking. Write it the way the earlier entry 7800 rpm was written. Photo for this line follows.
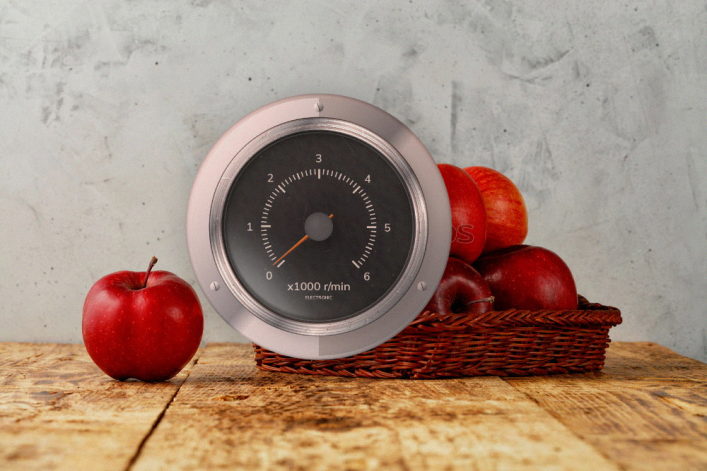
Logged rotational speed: 100 rpm
